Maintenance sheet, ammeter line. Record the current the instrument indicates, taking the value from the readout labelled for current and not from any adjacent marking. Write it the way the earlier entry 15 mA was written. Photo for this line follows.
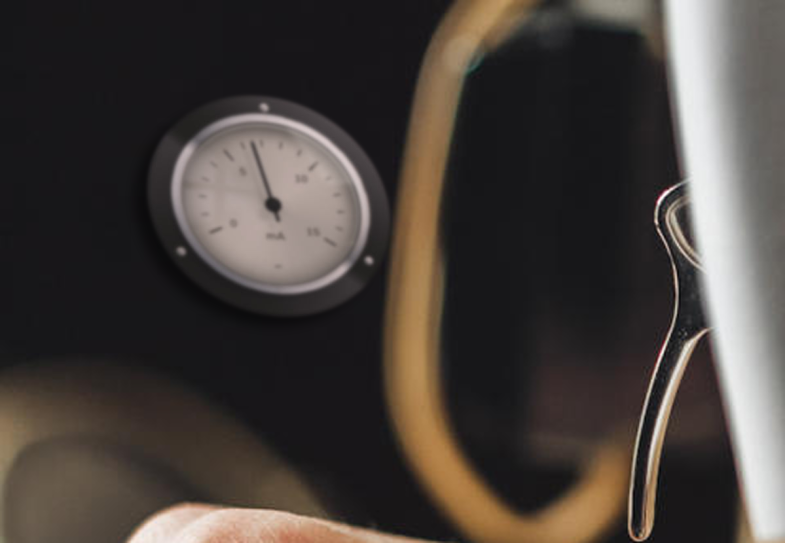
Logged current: 6.5 mA
